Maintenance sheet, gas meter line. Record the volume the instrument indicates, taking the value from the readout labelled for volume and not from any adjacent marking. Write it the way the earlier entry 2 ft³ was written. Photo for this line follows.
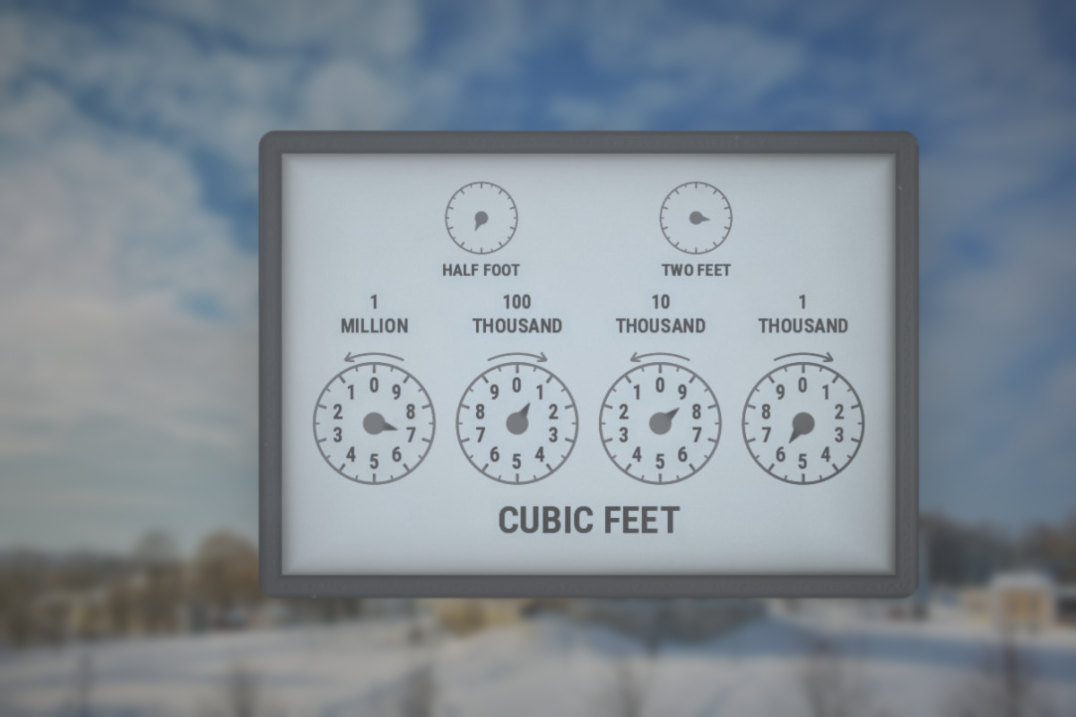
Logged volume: 708600 ft³
